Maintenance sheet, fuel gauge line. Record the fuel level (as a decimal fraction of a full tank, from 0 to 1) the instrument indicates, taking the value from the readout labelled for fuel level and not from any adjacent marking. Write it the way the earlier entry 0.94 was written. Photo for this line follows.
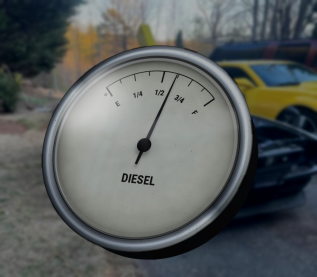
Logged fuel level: 0.625
